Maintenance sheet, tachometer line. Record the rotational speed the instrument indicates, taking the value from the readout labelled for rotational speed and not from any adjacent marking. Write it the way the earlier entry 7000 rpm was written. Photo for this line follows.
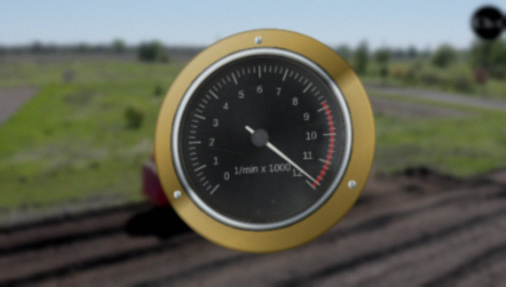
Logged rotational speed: 11800 rpm
